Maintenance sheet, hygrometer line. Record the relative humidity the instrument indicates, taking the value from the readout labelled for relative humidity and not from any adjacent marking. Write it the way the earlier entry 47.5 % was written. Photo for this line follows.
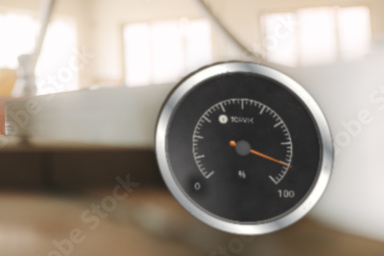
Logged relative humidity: 90 %
